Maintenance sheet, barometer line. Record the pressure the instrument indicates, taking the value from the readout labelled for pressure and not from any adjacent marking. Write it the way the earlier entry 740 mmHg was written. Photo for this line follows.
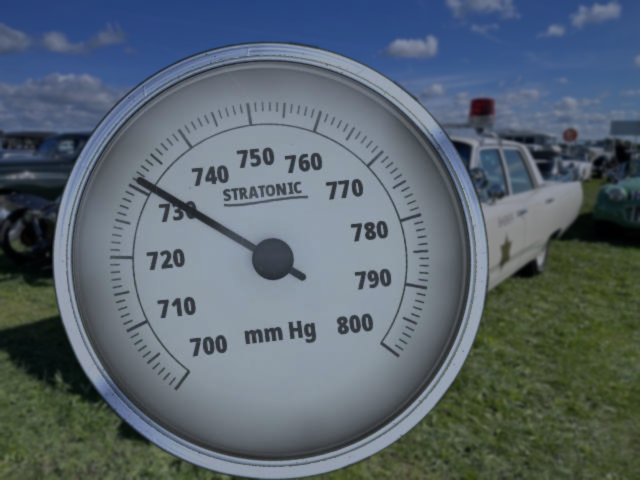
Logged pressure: 731 mmHg
